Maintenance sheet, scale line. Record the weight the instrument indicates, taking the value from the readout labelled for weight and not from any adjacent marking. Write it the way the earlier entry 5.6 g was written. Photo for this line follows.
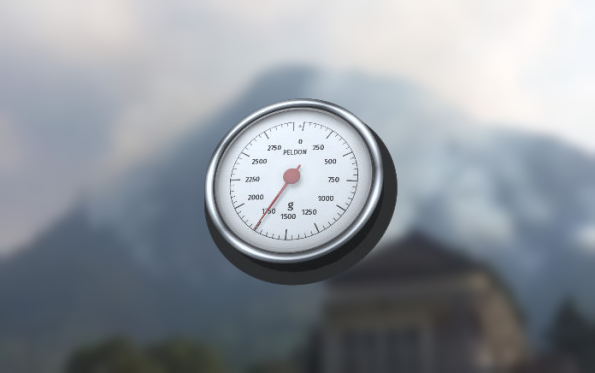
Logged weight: 1750 g
